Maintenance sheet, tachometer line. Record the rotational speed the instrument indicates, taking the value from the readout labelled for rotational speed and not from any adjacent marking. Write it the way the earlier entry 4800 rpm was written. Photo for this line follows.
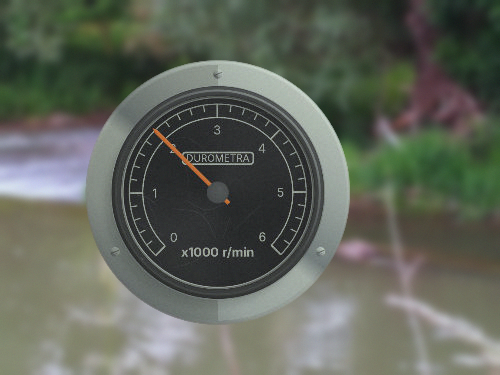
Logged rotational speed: 2000 rpm
